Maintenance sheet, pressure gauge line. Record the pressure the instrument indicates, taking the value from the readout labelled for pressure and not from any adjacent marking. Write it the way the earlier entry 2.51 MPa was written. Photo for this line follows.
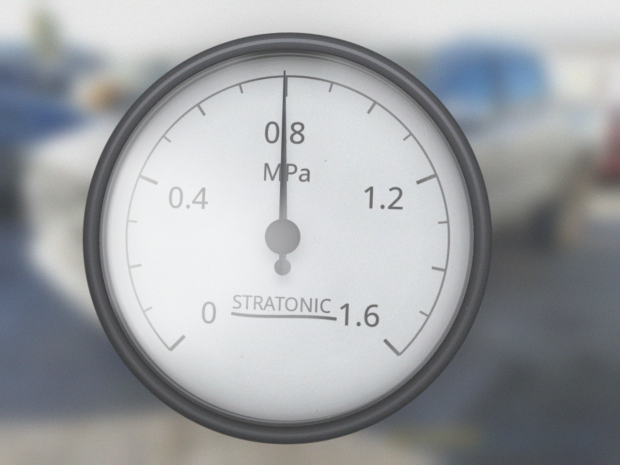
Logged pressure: 0.8 MPa
